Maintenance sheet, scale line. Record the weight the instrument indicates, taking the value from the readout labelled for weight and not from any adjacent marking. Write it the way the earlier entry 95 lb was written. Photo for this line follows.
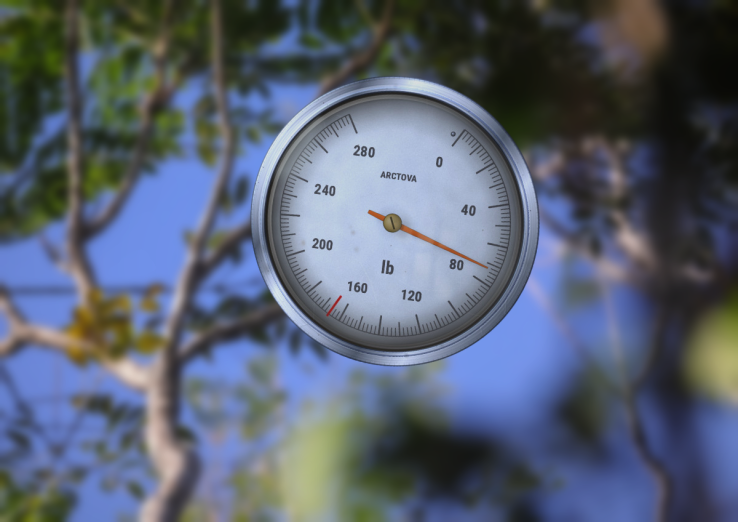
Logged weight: 72 lb
